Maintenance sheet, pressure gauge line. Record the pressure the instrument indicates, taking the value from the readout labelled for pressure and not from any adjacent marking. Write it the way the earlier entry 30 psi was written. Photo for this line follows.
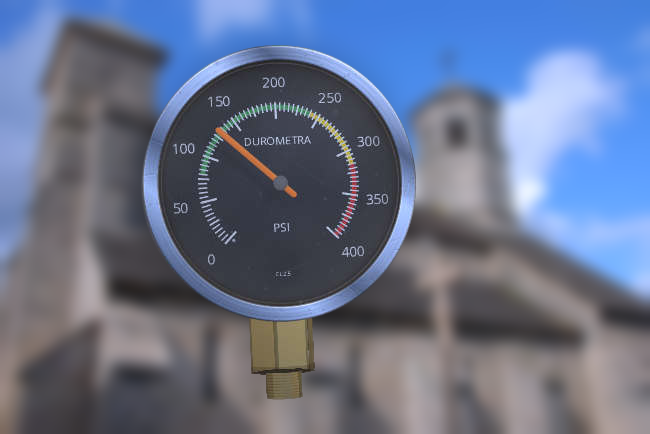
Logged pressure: 130 psi
